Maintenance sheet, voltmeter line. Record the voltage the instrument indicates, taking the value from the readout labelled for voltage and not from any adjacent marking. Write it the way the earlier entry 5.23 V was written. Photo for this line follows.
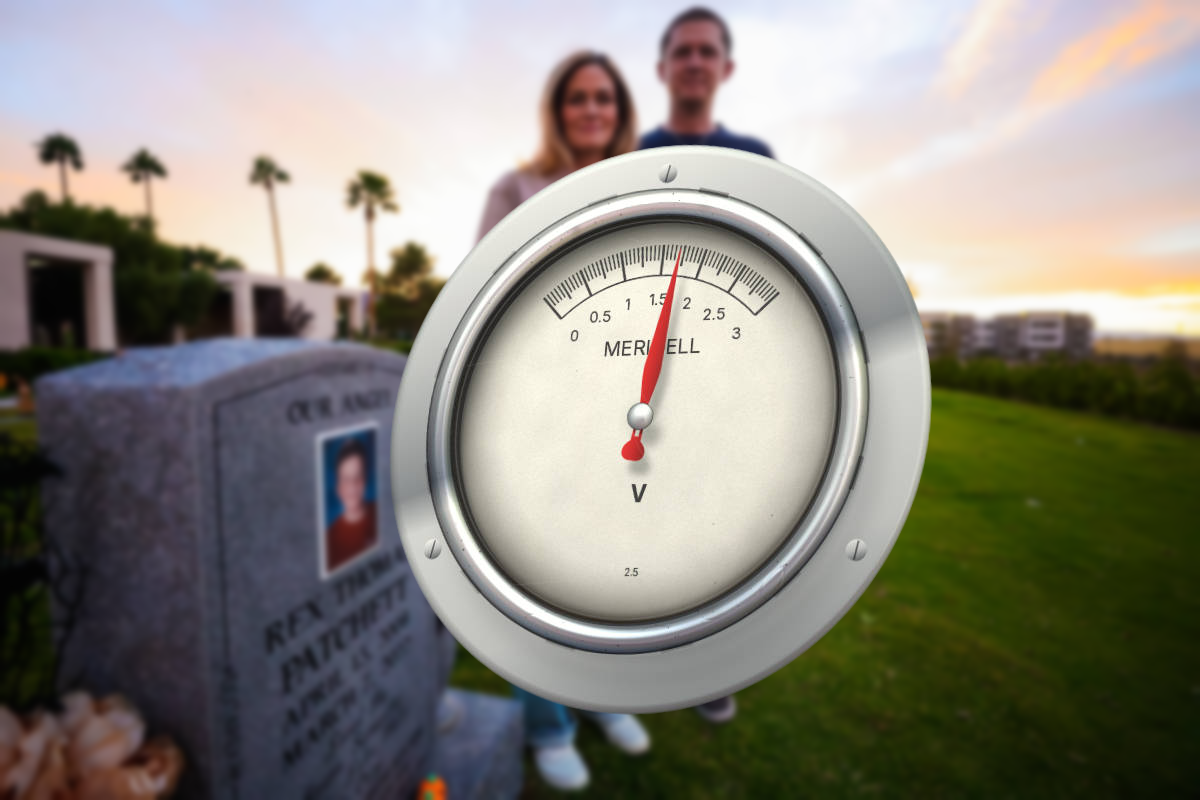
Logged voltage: 1.75 V
